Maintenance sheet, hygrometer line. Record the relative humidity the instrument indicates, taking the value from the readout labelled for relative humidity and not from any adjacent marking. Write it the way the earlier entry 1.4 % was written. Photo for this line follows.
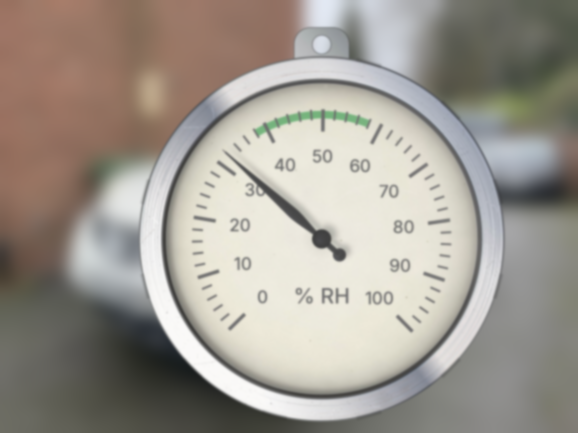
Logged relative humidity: 32 %
